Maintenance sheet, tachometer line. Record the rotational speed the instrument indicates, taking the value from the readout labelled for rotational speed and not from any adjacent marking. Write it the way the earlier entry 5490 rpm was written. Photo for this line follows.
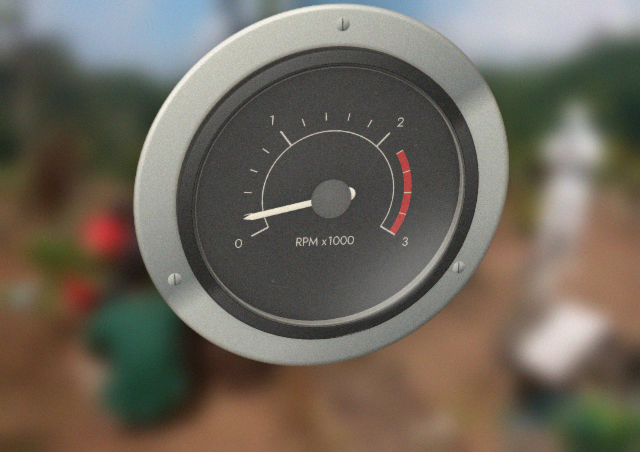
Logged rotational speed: 200 rpm
